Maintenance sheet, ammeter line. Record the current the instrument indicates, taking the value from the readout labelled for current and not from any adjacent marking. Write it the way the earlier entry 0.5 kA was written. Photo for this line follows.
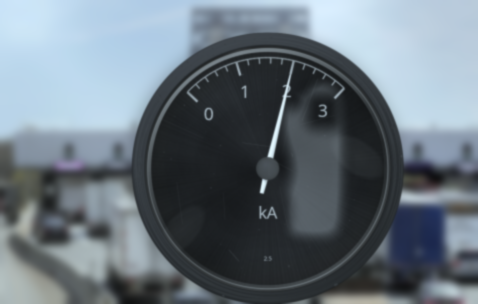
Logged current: 2 kA
